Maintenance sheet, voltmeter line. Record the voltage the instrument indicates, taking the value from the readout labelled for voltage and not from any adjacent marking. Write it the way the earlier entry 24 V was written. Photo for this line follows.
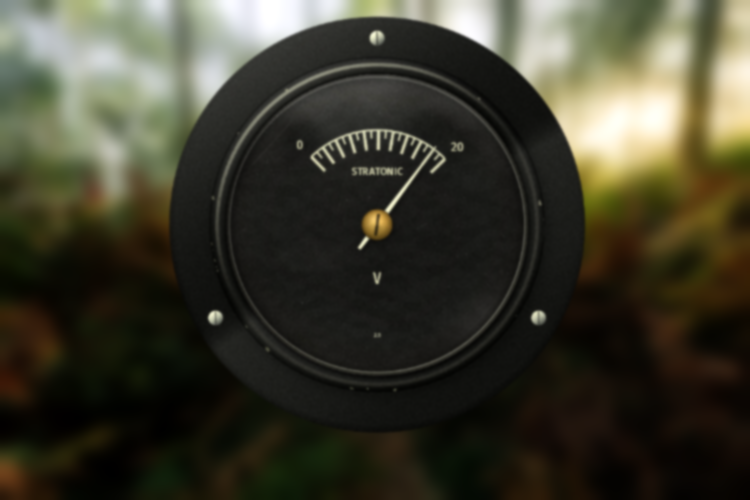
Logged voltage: 18 V
